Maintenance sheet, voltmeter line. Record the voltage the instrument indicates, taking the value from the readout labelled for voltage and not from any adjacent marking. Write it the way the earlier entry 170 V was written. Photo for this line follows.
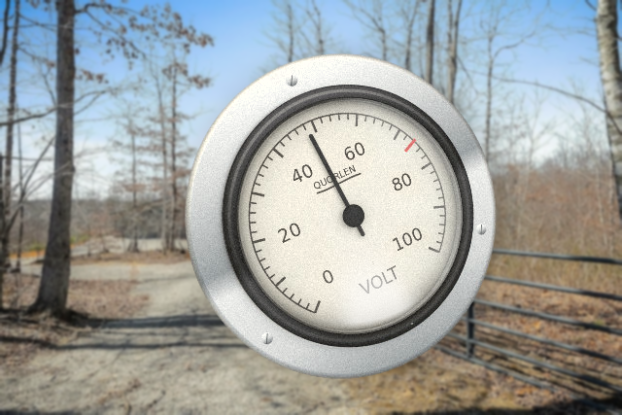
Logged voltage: 48 V
